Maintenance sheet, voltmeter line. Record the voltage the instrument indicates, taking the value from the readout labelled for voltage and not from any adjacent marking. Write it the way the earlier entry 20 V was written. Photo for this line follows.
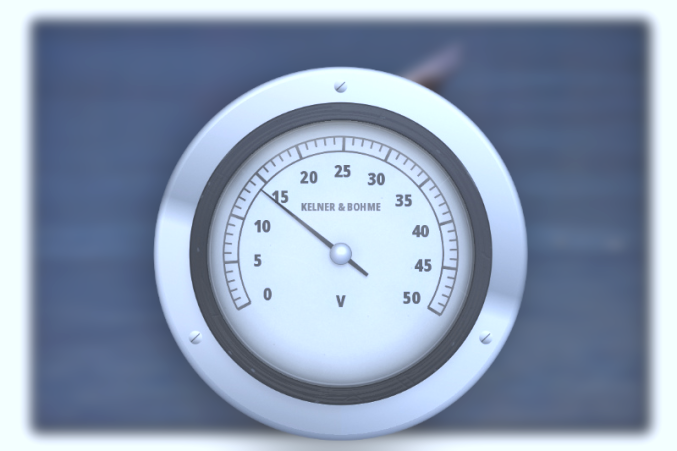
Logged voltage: 14 V
